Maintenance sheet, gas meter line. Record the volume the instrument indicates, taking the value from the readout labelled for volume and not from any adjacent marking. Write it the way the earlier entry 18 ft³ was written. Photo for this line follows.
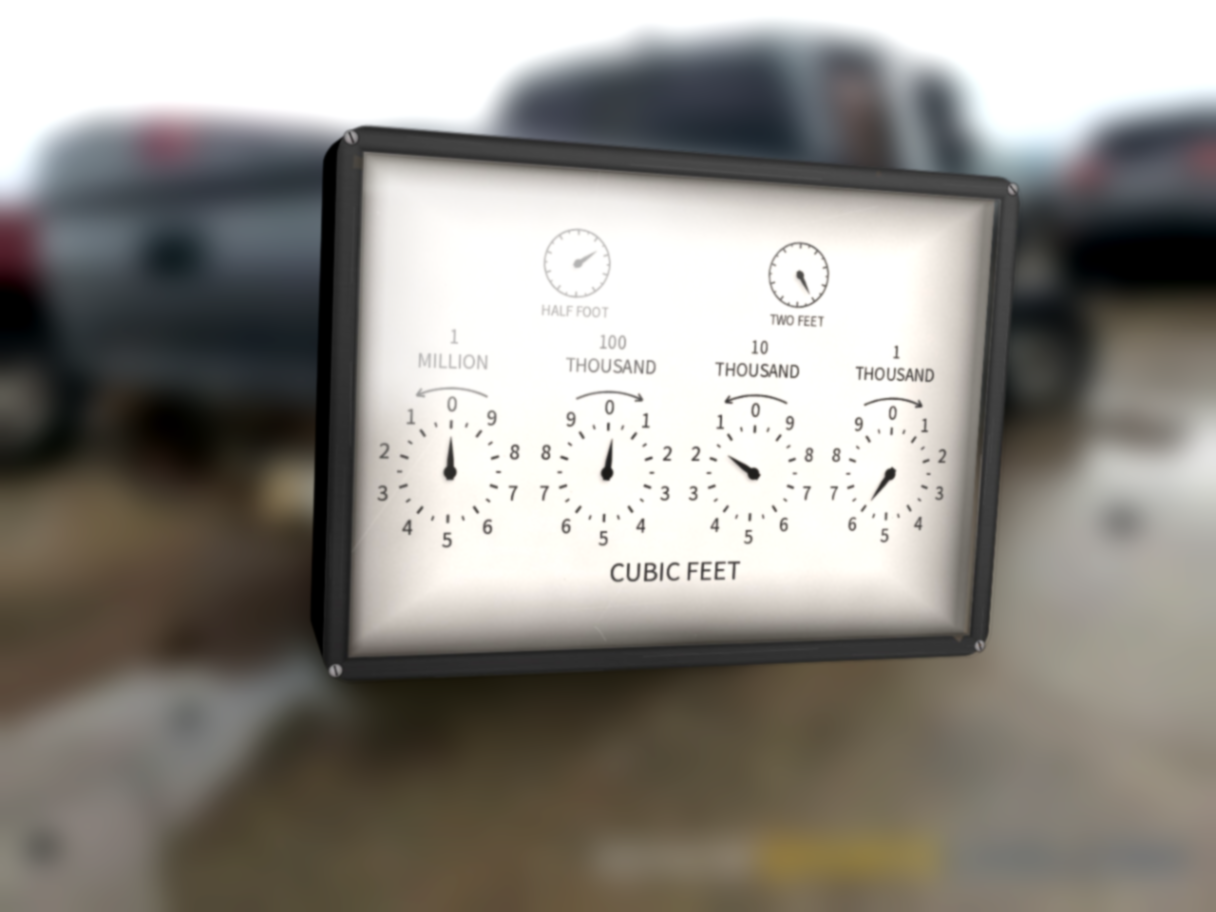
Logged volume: 1600 ft³
